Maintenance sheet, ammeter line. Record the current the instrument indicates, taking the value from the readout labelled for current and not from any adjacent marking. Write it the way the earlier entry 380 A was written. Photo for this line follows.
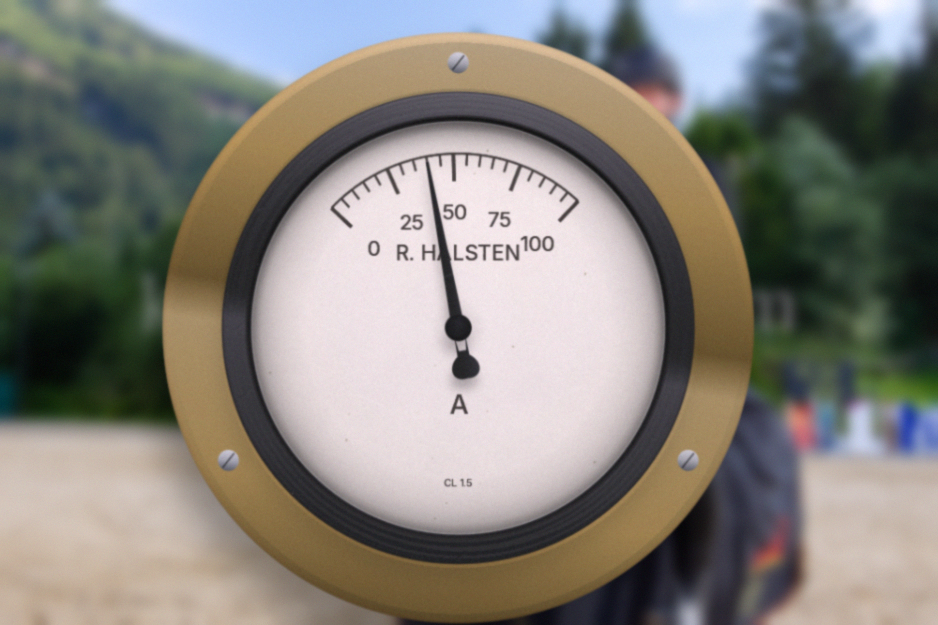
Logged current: 40 A
